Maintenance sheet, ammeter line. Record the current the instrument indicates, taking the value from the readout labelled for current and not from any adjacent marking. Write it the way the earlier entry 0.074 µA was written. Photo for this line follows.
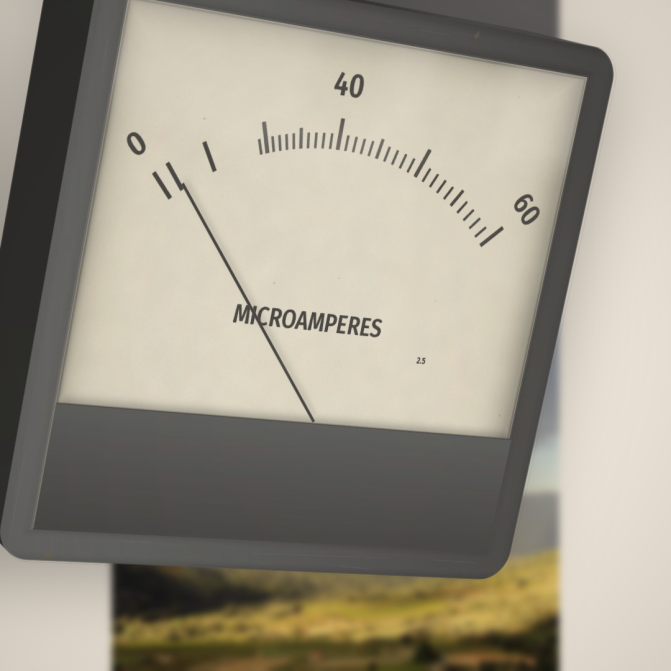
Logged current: 10 µA
